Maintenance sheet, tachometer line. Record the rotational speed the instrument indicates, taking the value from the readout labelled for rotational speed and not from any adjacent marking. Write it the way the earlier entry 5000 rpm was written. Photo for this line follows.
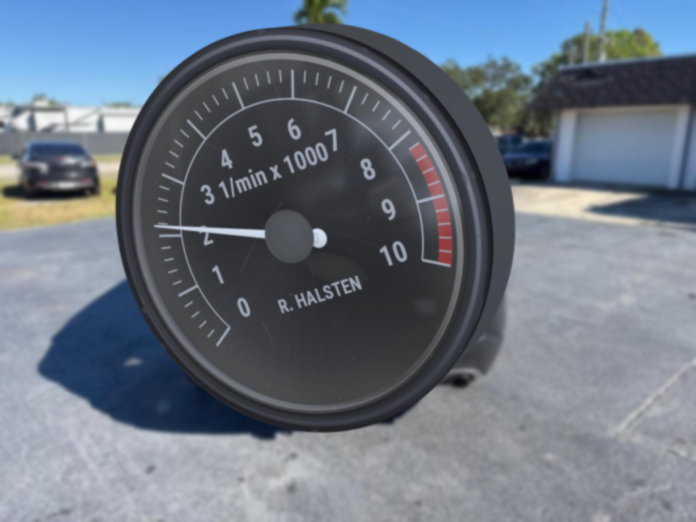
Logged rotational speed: 2200 rpm
